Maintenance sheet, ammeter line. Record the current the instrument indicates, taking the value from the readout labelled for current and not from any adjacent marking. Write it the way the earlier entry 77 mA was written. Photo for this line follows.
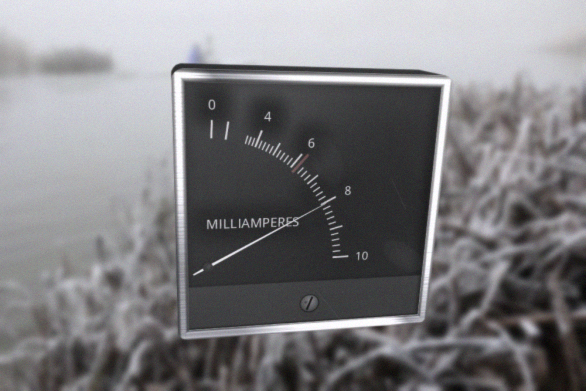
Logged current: 8 mA
